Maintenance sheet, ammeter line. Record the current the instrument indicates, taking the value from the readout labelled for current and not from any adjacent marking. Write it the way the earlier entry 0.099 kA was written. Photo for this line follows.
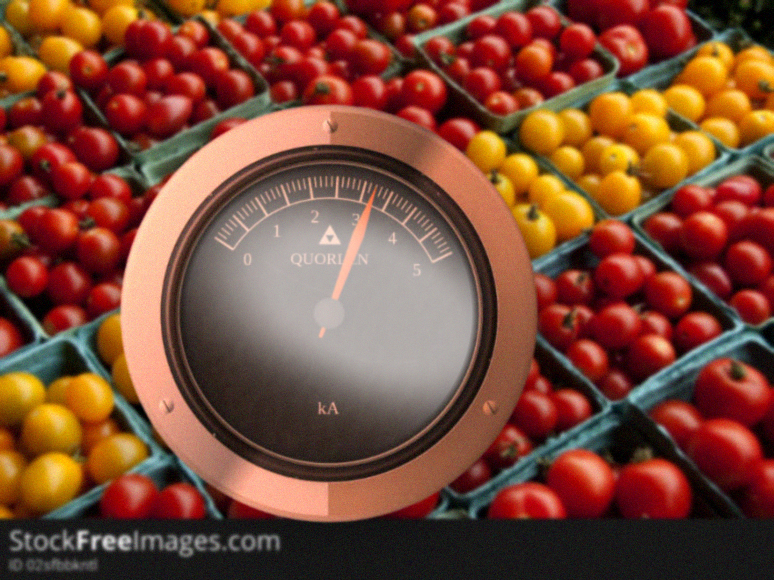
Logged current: 3.2 kA
